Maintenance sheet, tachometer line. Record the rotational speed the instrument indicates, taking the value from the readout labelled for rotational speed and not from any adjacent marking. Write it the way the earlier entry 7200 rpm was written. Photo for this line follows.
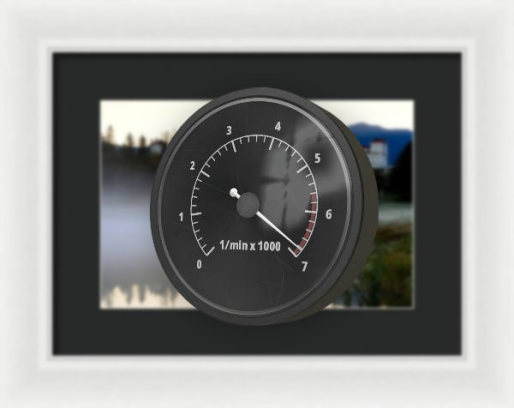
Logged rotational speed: 6800 rpm
